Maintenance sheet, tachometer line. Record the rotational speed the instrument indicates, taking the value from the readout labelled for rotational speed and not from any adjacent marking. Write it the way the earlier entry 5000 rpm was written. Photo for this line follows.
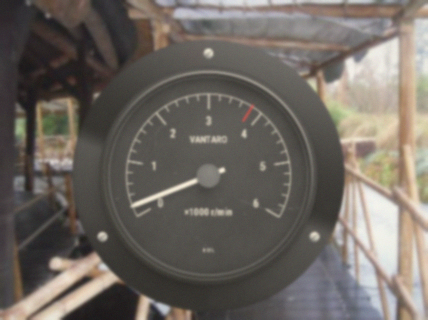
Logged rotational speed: 200 rpm
